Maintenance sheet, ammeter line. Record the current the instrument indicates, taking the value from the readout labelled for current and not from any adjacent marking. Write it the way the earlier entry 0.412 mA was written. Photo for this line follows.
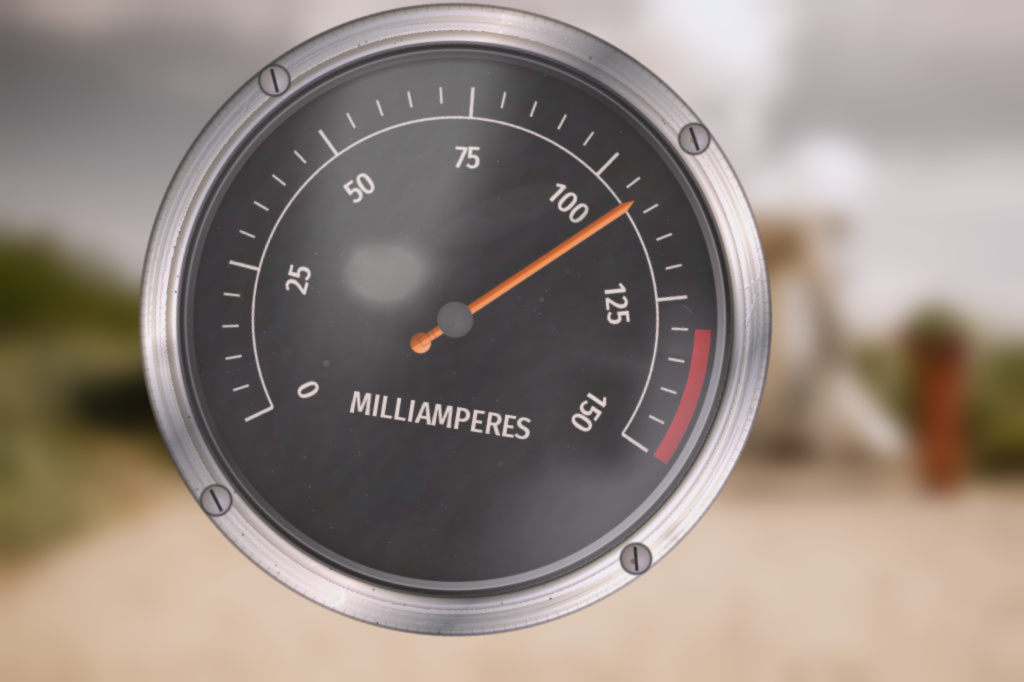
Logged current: 107.5 mA
